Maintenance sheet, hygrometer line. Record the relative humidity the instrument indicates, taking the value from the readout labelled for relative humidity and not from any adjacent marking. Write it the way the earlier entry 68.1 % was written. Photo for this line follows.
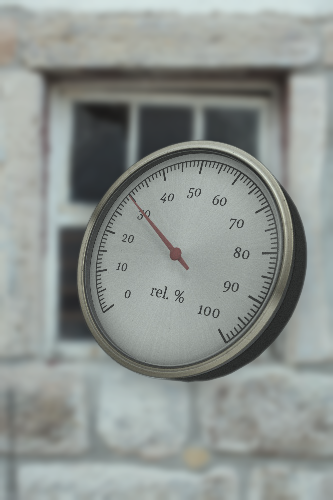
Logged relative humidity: 30 %
